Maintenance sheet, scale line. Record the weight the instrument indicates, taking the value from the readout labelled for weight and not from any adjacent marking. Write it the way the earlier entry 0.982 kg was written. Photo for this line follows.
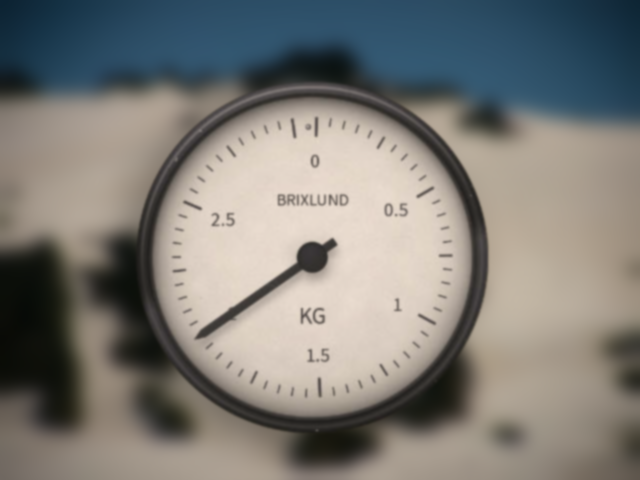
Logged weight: 2 kg
